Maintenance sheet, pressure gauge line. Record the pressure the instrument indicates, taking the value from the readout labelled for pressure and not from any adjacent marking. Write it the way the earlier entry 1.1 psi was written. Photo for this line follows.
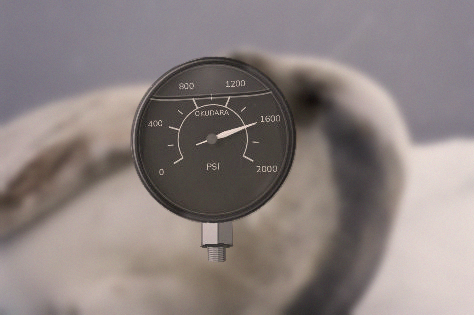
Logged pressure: 1600 psi
